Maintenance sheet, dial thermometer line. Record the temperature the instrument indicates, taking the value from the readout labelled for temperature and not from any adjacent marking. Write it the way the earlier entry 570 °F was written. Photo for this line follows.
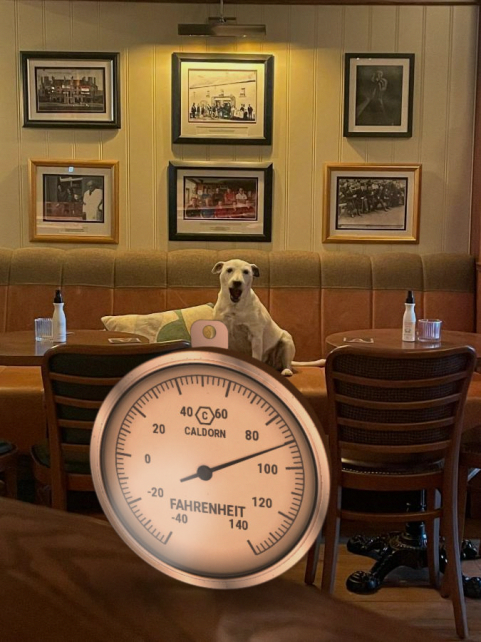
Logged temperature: 90 °F
